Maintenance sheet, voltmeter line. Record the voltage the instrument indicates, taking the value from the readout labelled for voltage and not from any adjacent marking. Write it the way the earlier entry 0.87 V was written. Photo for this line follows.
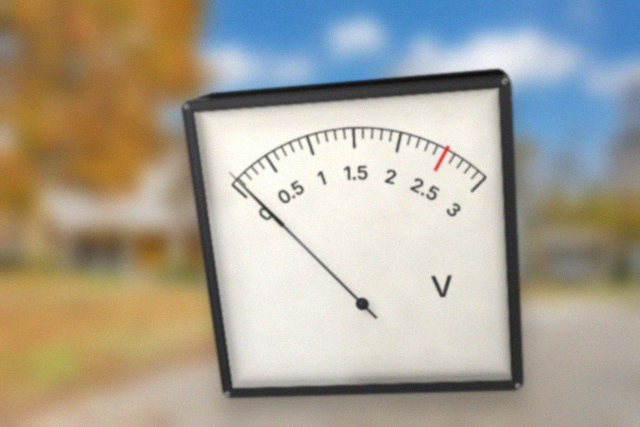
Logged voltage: 0.1 V
